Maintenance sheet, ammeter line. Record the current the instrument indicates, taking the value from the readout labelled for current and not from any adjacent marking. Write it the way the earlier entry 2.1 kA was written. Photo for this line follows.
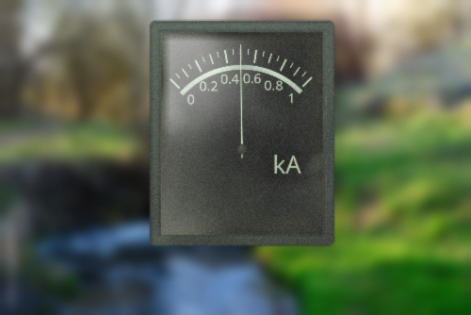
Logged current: 0.5 kA
